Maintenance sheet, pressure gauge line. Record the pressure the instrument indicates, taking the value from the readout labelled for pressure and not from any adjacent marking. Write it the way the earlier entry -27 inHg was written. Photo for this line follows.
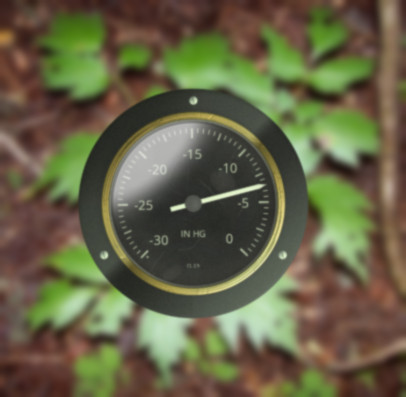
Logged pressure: -6.5 inHg
